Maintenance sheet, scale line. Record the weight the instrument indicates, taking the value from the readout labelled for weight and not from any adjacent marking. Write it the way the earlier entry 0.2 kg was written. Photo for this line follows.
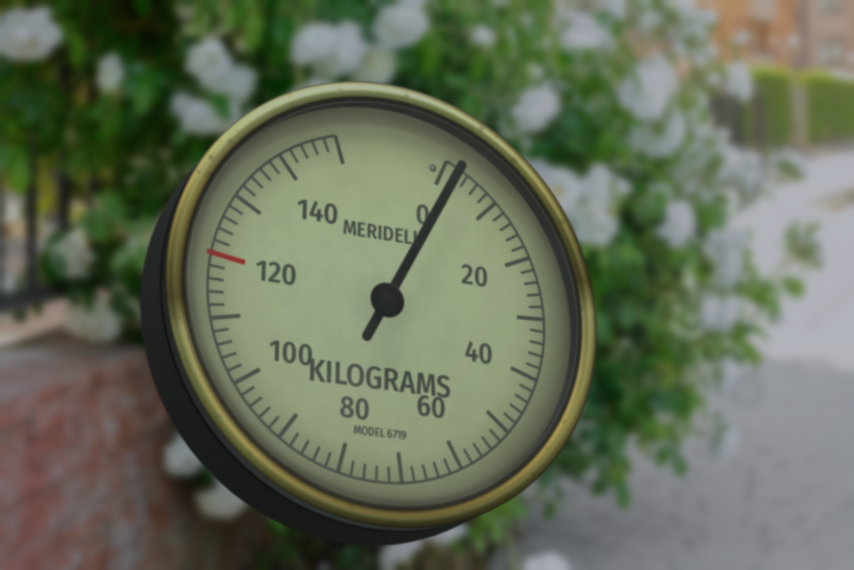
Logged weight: 2 kg
